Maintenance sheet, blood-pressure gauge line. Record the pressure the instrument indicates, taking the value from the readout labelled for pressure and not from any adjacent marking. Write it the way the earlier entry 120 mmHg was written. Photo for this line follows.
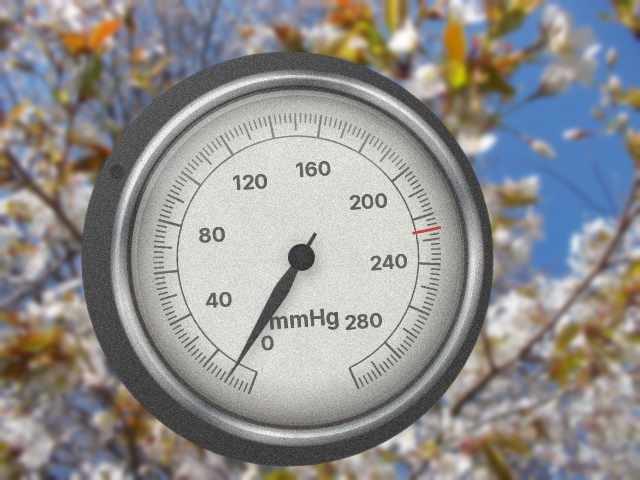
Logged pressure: 10 mmHg
